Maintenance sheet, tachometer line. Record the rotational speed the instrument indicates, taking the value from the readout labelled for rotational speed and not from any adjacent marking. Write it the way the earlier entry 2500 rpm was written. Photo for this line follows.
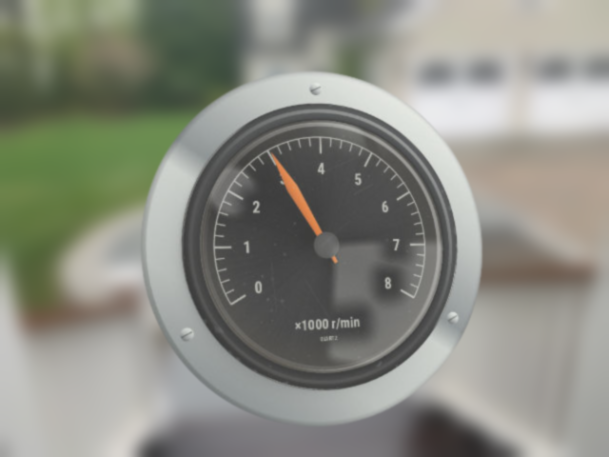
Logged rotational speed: 3000 rpm
